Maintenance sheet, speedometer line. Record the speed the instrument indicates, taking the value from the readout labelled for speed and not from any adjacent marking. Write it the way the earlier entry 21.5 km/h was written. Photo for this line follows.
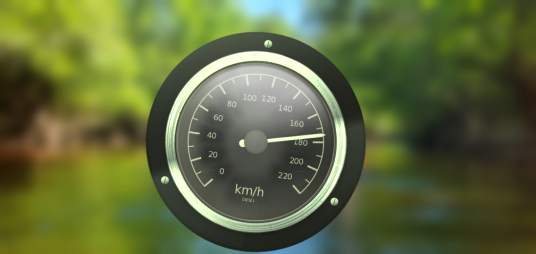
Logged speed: 175 km/h
